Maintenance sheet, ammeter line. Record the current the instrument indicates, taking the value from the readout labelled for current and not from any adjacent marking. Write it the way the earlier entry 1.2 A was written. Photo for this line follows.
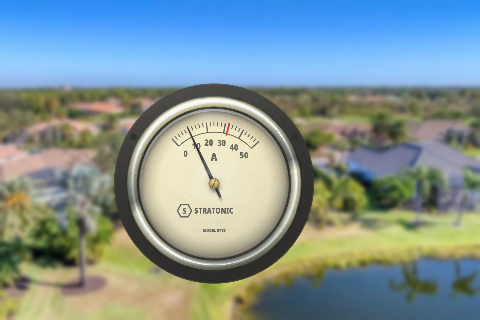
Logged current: 10 A
